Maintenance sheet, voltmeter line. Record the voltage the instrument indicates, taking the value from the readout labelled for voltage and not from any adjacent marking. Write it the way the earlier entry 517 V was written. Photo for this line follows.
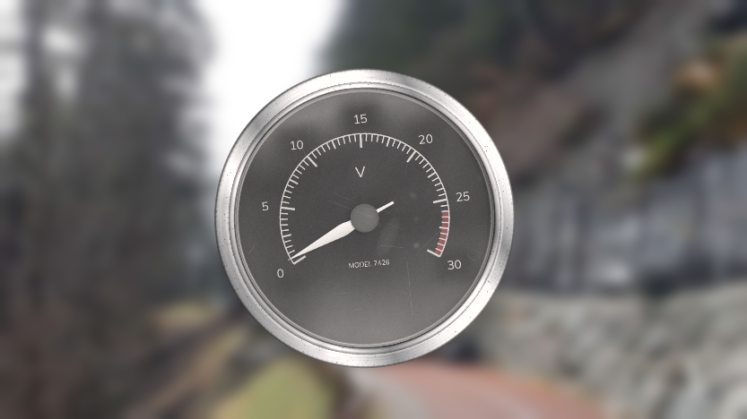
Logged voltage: 0.5 V
